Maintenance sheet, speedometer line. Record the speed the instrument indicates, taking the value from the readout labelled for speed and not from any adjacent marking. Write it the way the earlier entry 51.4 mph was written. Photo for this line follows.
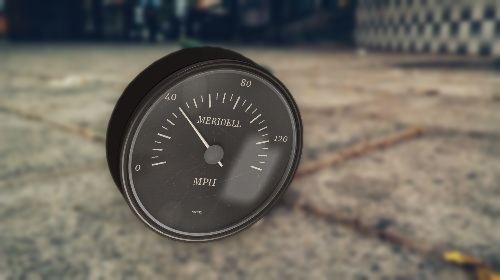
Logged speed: 40 mph
